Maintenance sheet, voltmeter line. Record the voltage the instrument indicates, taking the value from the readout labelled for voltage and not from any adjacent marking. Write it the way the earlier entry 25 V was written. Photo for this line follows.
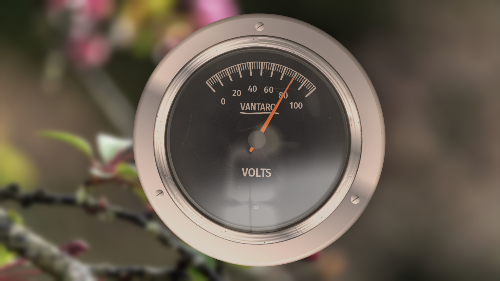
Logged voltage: 80 V
